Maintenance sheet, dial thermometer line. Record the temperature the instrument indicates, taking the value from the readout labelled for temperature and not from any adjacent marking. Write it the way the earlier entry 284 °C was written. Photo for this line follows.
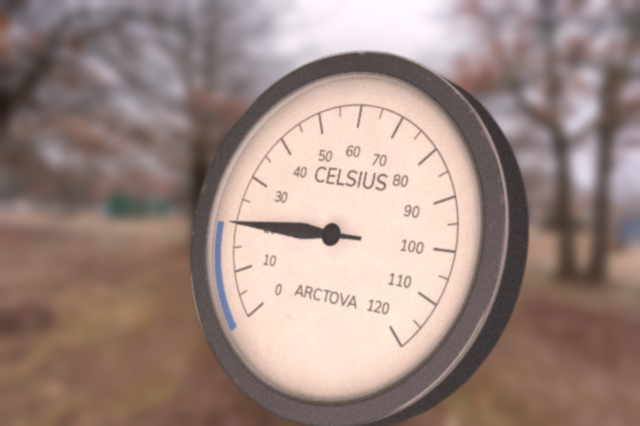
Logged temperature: 20 °C
